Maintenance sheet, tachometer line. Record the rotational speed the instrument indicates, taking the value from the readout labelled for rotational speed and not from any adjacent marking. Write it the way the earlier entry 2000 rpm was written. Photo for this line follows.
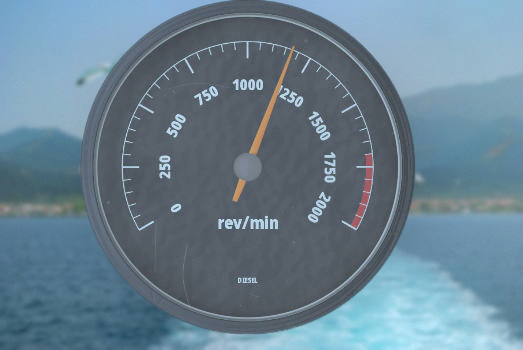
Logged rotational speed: 1175 rpm
